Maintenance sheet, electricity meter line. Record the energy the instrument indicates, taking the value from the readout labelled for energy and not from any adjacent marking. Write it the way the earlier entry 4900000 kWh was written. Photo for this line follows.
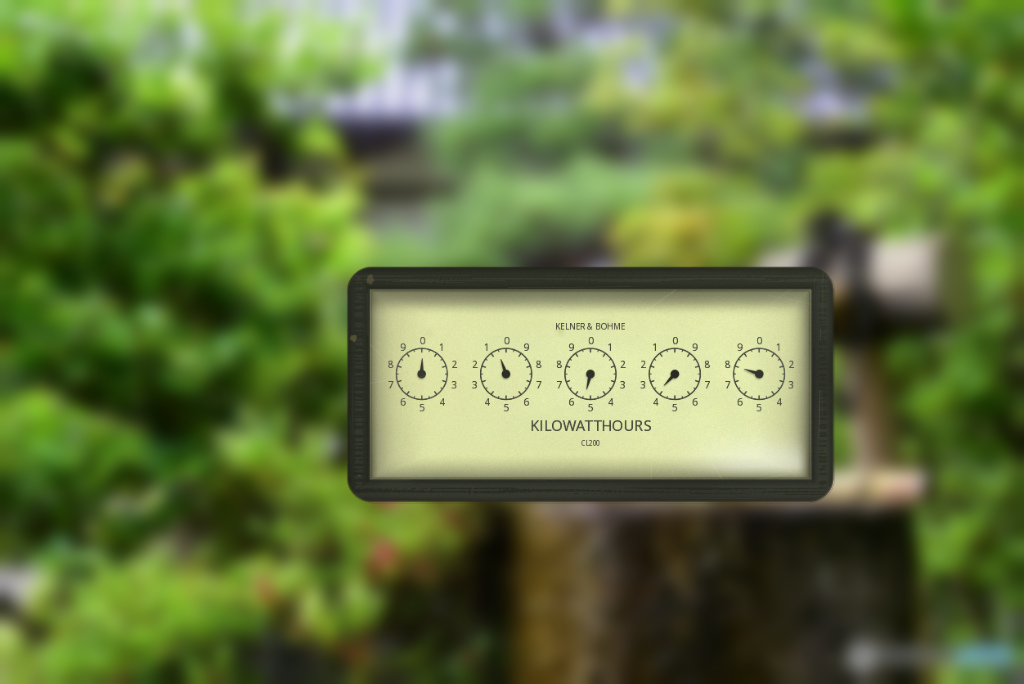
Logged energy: 538 kWh
